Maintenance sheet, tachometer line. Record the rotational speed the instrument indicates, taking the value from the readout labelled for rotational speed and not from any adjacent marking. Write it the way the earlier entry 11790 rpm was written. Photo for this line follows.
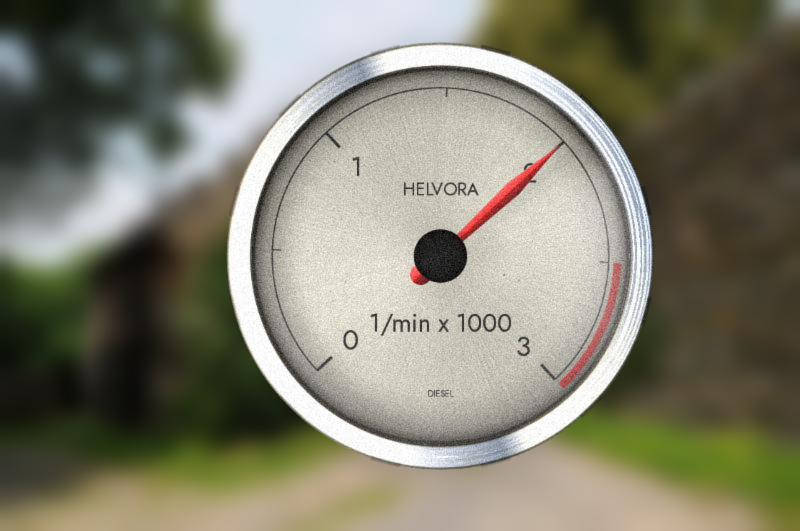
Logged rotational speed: 2000 rpm
